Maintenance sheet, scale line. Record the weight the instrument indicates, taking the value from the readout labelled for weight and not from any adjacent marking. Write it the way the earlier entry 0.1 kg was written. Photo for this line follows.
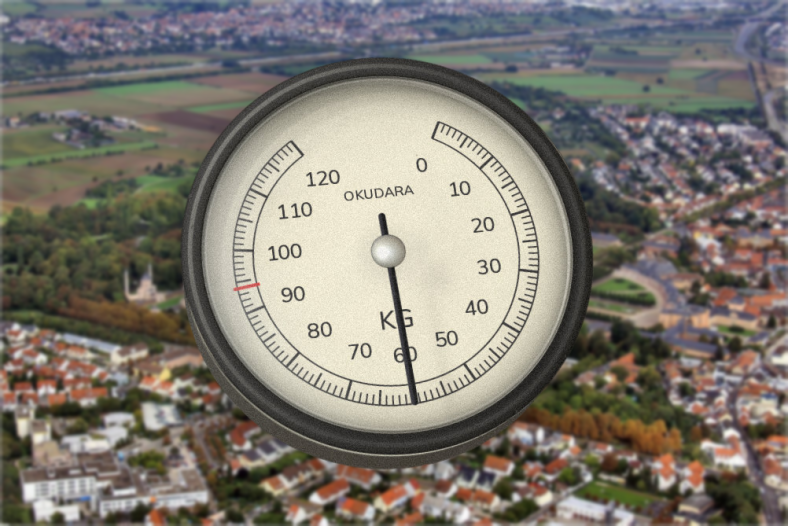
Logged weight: 60 kg
